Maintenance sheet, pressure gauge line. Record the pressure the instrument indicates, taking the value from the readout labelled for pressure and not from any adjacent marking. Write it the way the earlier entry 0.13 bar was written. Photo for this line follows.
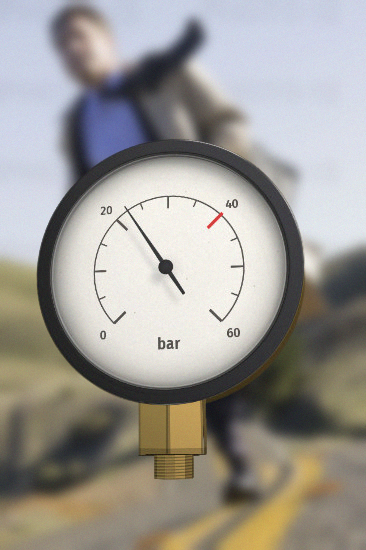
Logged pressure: 22.5 bar
